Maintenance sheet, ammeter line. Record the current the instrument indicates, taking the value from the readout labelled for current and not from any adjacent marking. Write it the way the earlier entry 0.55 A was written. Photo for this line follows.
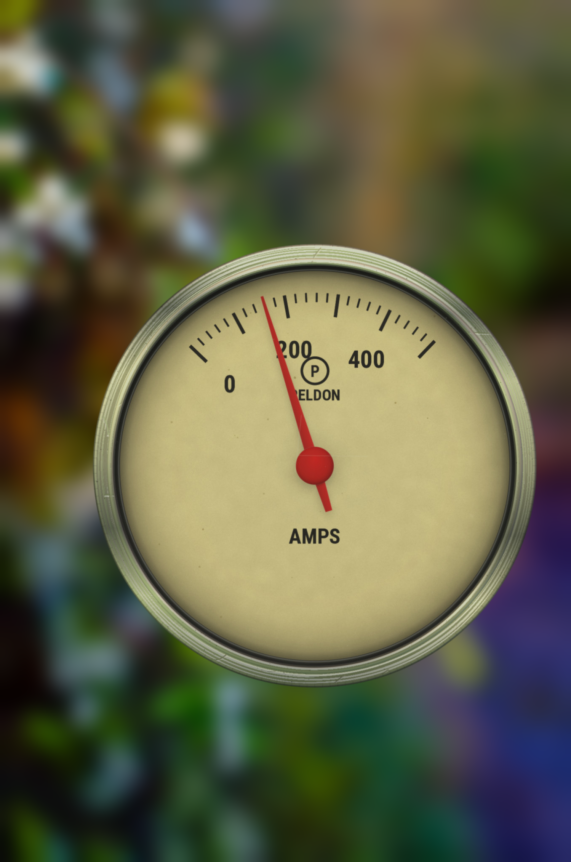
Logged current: 160 A
